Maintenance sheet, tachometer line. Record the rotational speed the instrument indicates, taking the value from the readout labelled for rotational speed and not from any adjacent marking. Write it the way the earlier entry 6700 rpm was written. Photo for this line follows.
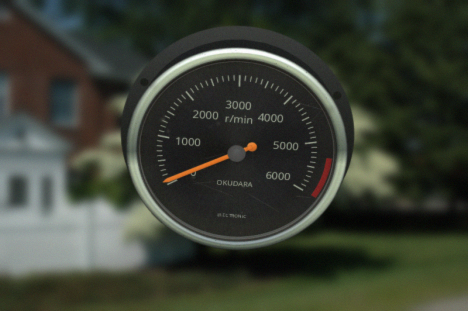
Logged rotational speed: 100 rpm
